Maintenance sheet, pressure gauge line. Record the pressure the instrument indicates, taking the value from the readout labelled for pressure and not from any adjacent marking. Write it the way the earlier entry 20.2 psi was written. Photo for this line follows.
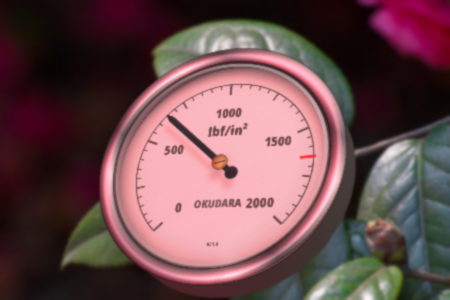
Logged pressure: 650 psi
